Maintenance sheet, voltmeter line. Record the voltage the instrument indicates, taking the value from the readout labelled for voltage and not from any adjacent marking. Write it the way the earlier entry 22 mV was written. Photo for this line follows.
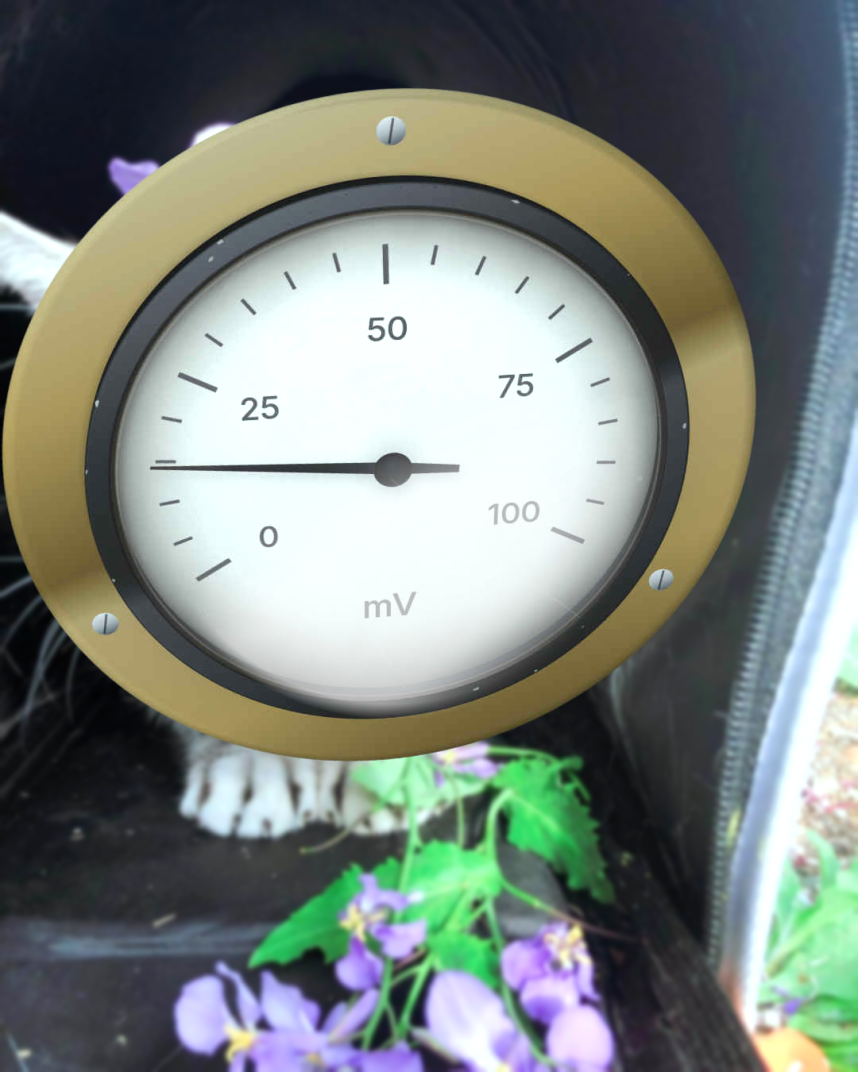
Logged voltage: 15 mV
